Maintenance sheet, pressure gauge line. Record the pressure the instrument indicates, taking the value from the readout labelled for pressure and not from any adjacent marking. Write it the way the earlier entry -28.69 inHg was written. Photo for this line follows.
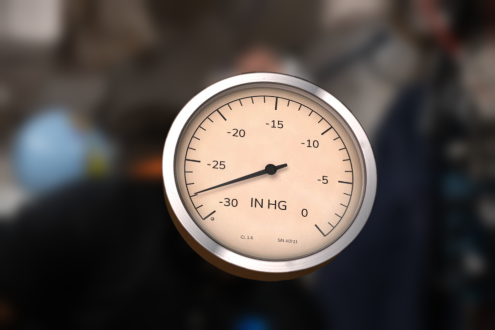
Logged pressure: -28 inHg
